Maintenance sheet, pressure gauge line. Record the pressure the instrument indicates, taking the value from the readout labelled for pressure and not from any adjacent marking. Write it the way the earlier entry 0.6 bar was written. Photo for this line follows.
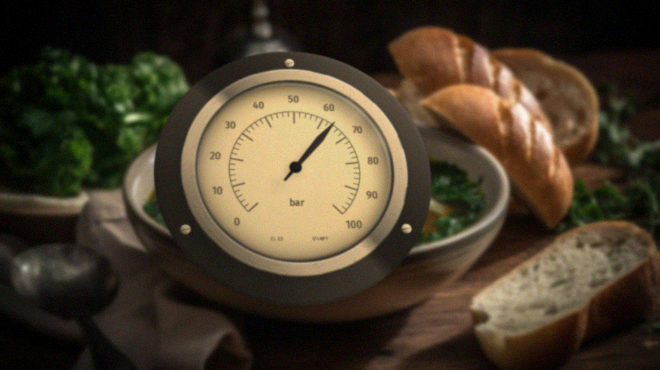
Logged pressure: 64 bar
